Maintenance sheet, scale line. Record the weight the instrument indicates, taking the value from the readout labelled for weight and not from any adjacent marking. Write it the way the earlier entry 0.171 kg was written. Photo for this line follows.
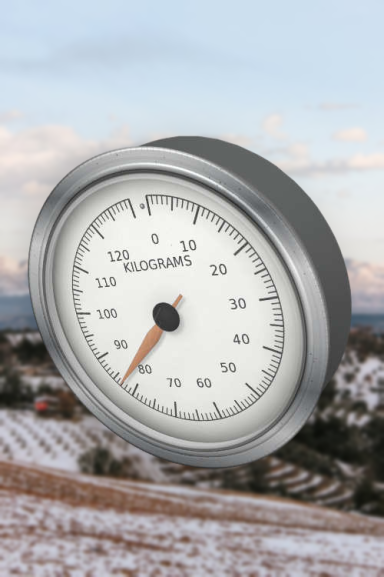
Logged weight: 83 kg
